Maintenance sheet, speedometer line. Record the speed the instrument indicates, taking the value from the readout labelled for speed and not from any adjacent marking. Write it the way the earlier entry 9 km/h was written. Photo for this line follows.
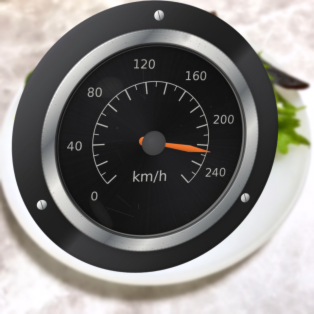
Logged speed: 225 km/h
